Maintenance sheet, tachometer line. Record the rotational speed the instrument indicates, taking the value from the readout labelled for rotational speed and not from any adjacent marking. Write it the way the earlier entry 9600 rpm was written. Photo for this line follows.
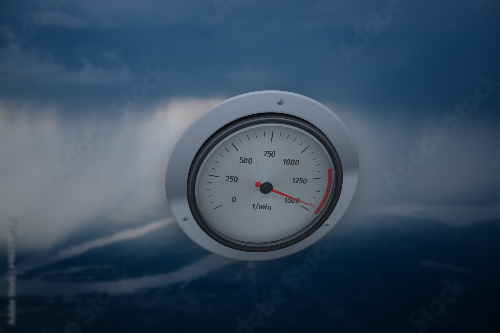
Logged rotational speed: 1450 rpm
